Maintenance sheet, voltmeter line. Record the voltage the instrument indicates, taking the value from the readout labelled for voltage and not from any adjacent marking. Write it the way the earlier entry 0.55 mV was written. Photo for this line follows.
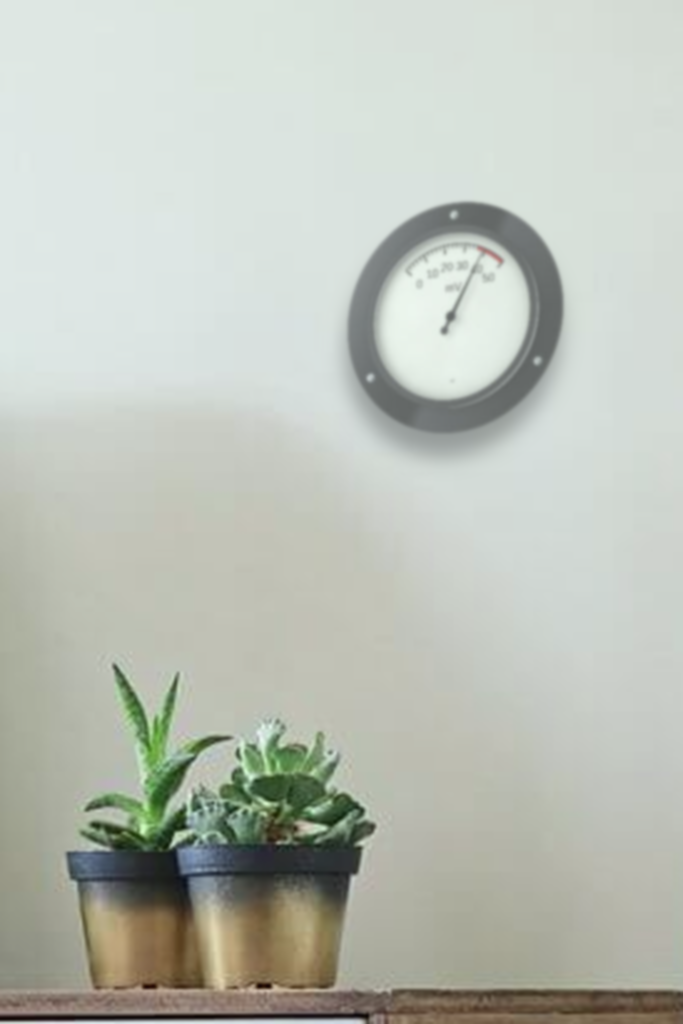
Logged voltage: 40 mV
